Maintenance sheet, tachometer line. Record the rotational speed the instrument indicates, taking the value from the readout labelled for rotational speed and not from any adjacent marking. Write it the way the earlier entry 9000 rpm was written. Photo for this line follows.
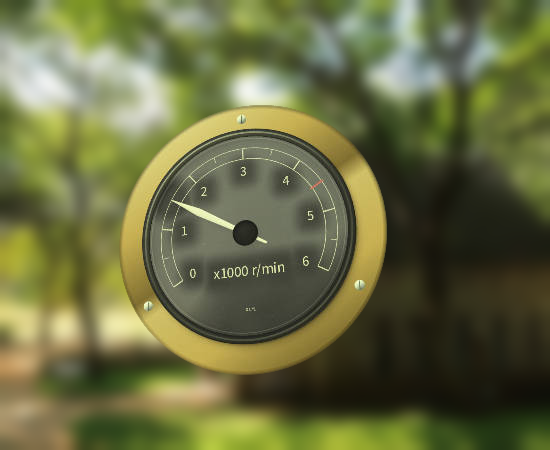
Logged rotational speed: 1500 rpm
